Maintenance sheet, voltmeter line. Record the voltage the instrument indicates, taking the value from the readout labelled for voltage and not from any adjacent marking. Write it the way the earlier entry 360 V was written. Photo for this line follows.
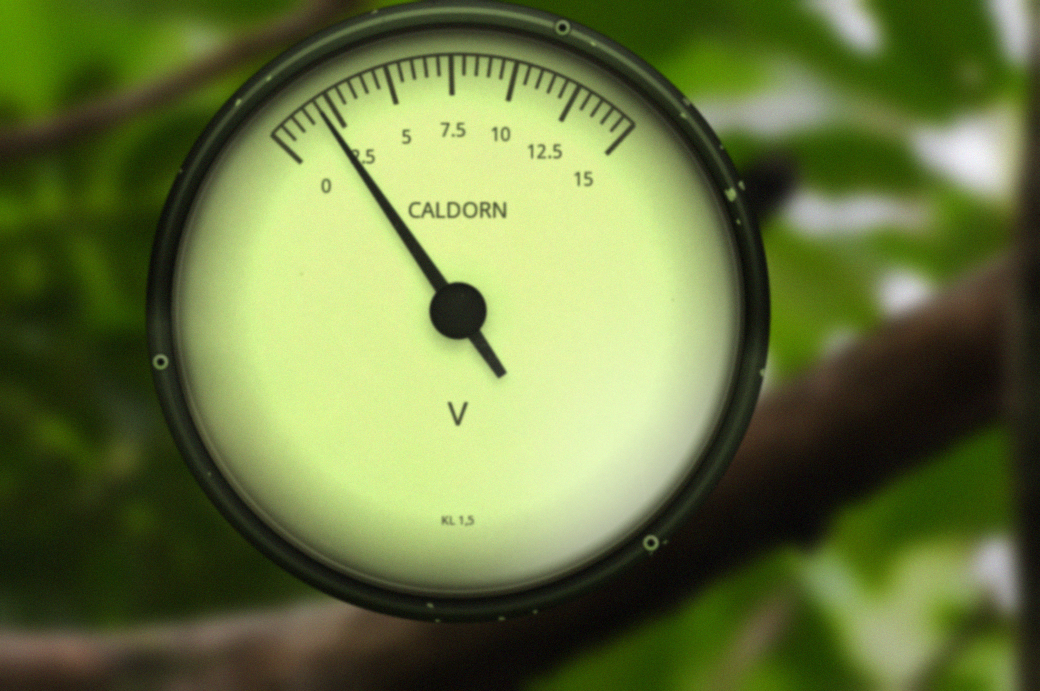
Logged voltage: 2 V
